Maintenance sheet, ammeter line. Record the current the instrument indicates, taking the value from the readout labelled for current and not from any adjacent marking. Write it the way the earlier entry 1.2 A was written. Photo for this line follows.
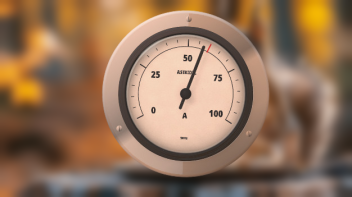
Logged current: 57.5 A
